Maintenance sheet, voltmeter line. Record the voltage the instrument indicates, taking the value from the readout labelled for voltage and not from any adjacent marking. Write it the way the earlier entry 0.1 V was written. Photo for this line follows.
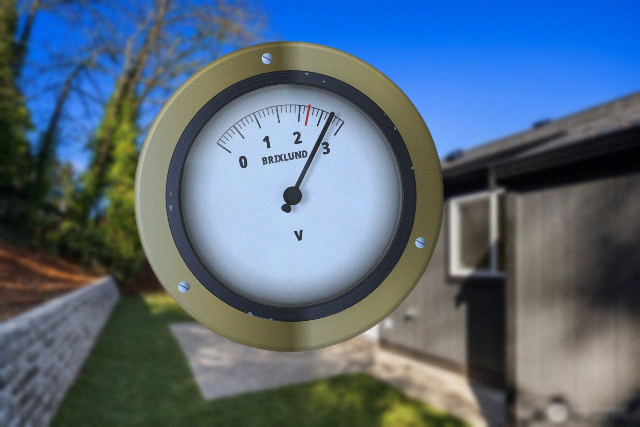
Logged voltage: 2.7 V
